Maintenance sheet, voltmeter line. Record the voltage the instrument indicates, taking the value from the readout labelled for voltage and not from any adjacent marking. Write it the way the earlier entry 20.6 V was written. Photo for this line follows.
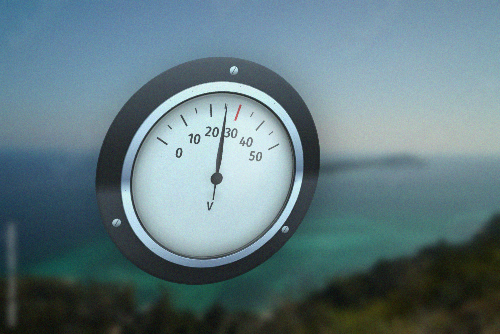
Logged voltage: 25 V
